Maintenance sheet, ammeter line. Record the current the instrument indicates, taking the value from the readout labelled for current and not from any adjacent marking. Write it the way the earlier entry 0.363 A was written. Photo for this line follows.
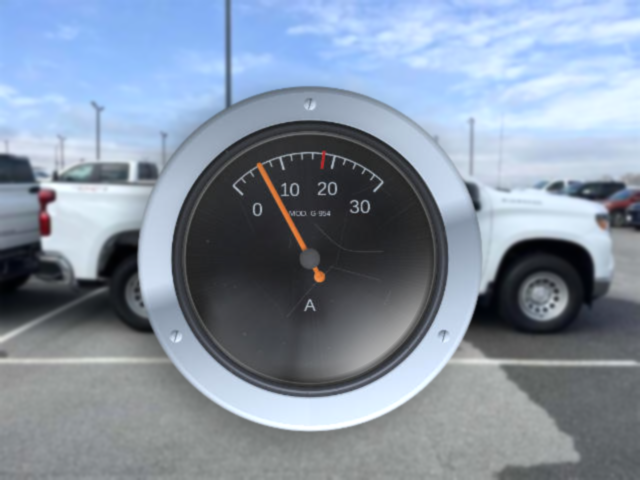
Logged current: 6 A
